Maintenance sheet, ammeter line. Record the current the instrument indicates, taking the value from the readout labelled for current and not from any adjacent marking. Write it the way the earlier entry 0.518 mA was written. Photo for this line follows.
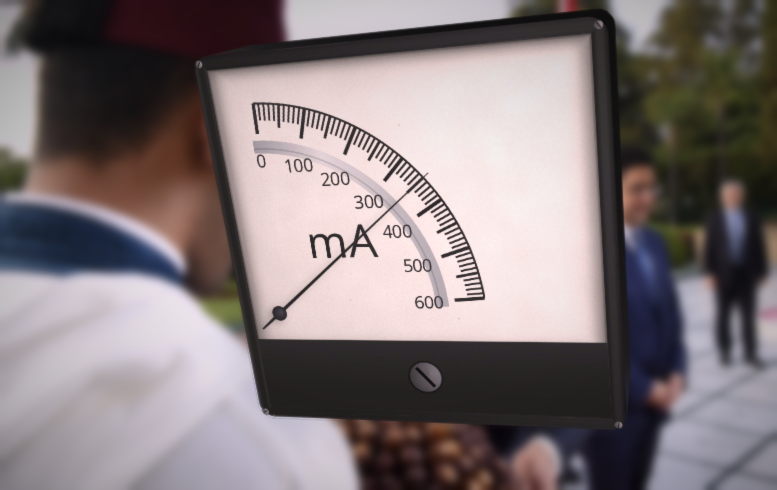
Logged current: 350 mA
